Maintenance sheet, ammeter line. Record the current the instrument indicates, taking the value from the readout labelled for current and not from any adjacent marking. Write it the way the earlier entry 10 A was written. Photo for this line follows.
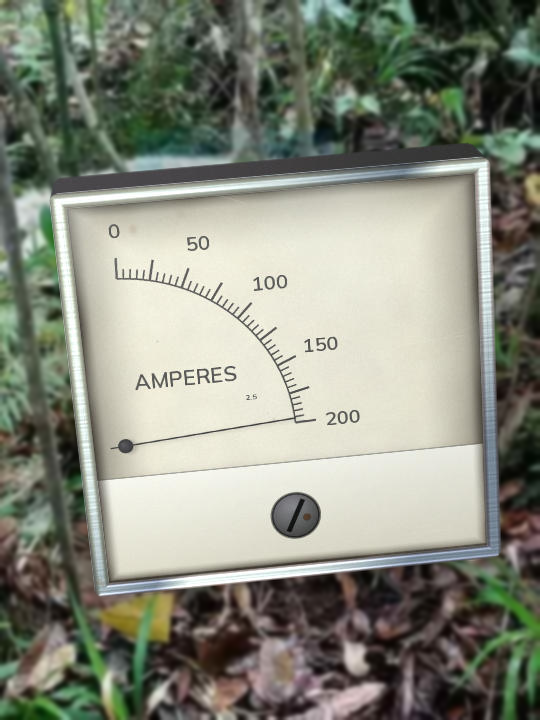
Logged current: 195 A
